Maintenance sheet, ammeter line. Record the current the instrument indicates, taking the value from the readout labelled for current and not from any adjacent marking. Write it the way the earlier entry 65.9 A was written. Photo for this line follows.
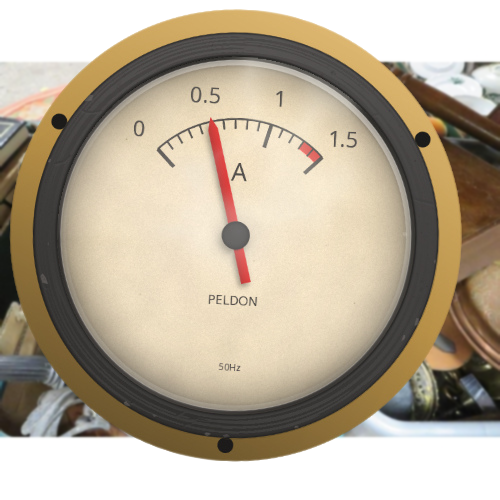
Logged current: 0.5 A
